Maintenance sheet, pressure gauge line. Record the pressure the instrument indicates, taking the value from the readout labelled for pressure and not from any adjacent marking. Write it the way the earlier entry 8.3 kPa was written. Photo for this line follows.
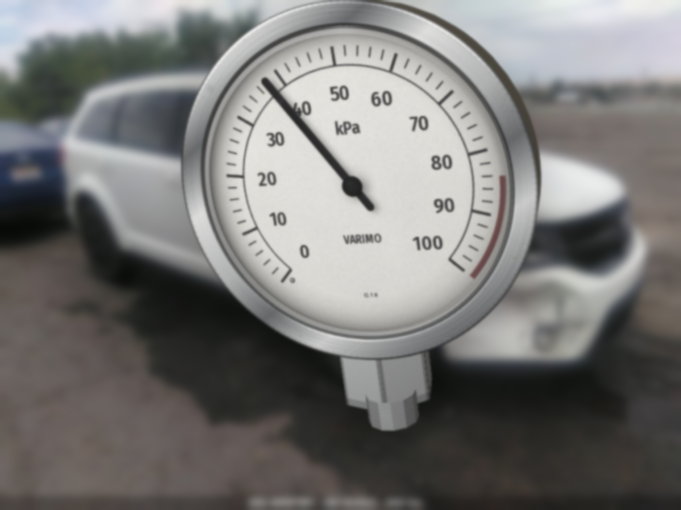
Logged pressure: 38 kPa
